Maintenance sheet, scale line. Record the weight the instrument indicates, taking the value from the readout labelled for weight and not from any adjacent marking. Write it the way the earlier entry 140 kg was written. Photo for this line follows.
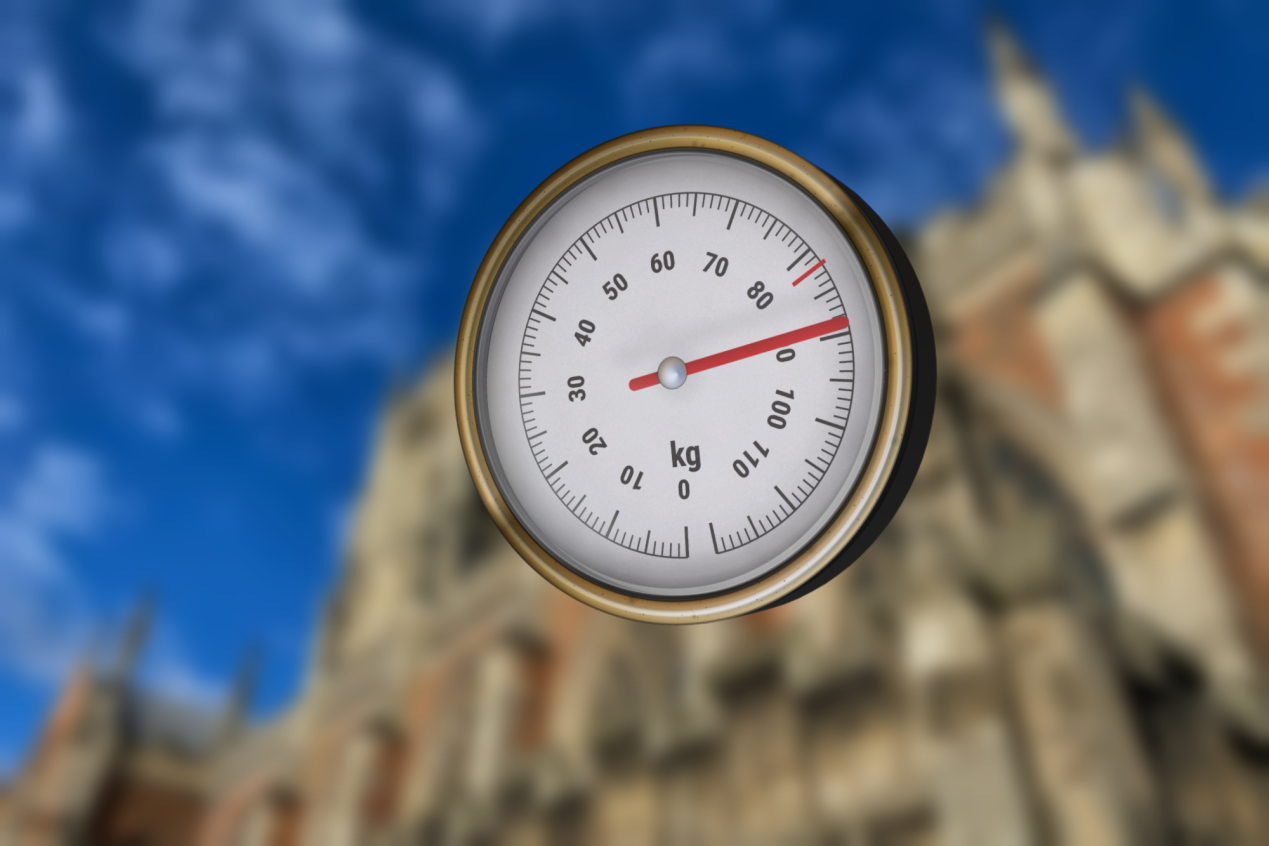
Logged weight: 89 kg
